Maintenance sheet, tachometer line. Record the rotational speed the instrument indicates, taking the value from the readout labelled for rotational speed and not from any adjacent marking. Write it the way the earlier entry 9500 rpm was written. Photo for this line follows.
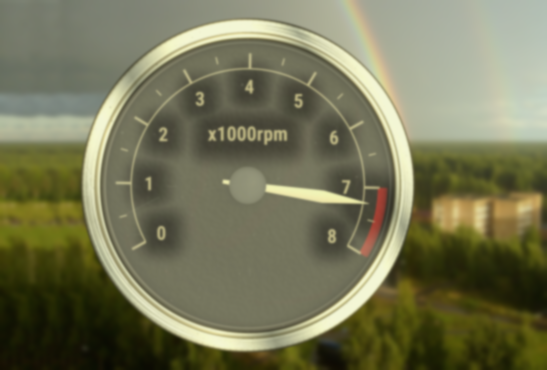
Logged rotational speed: 7250 rpm
